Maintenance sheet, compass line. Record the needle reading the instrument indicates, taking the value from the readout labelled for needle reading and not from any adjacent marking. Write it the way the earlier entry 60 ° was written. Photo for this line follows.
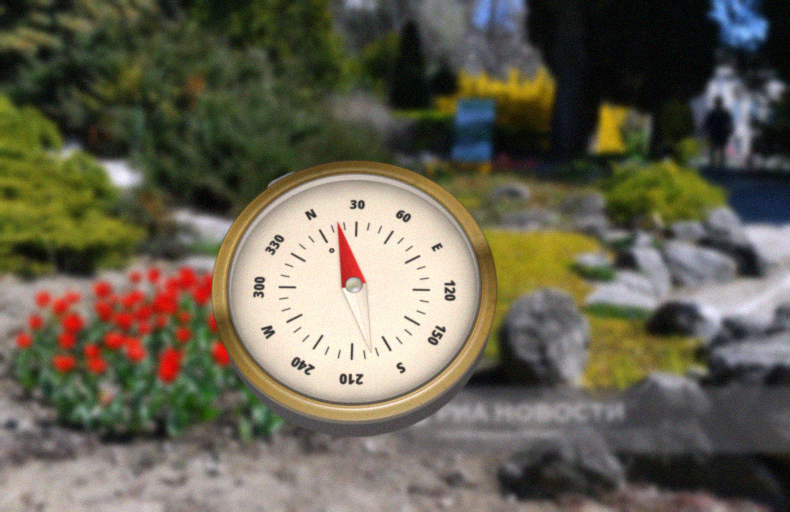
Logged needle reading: 15 °
